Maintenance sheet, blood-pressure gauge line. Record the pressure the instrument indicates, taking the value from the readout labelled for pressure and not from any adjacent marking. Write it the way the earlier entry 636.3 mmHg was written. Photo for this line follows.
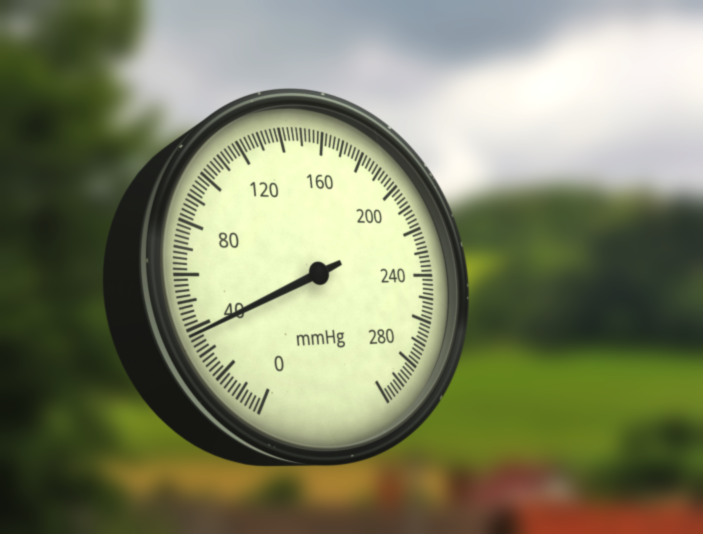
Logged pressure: 38 mmHg
